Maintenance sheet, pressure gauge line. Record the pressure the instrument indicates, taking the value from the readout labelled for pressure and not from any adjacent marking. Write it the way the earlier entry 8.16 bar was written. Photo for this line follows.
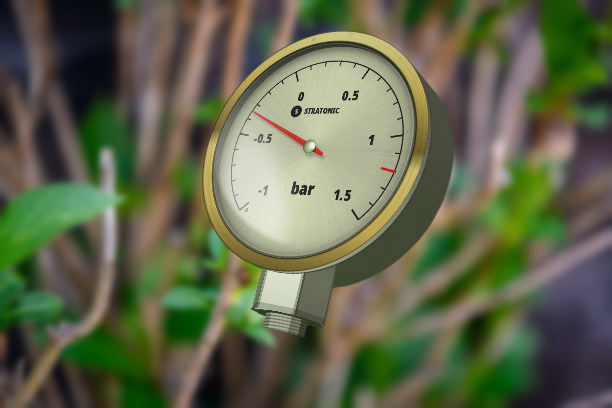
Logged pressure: -0.35 bar
